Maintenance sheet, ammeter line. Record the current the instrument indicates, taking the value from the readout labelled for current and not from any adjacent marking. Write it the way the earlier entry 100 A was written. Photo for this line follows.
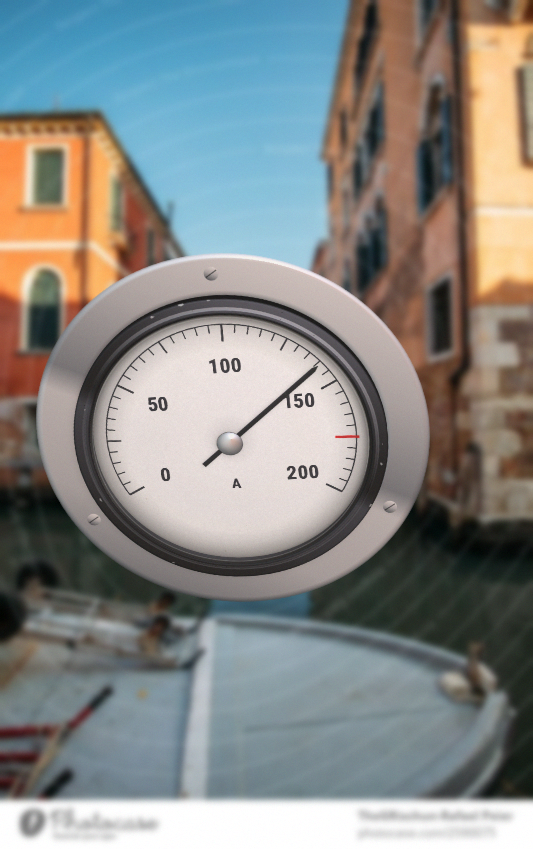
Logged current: 140 A
